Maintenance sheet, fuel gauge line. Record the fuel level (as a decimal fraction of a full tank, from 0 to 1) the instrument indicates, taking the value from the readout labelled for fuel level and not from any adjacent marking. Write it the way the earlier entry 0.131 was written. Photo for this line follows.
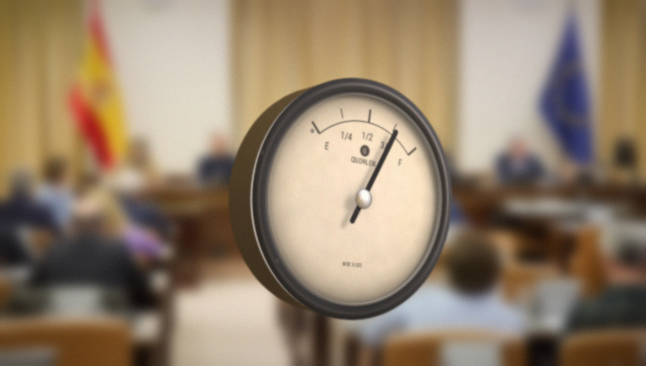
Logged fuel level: 0.75
